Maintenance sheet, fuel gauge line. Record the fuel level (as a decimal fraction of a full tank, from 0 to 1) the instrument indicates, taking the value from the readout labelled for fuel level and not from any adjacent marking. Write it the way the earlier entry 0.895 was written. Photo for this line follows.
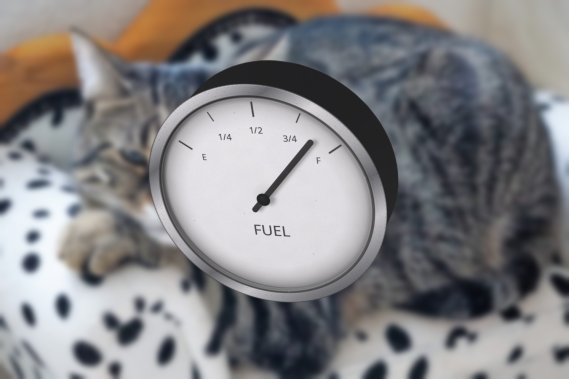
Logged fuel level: 0.875
